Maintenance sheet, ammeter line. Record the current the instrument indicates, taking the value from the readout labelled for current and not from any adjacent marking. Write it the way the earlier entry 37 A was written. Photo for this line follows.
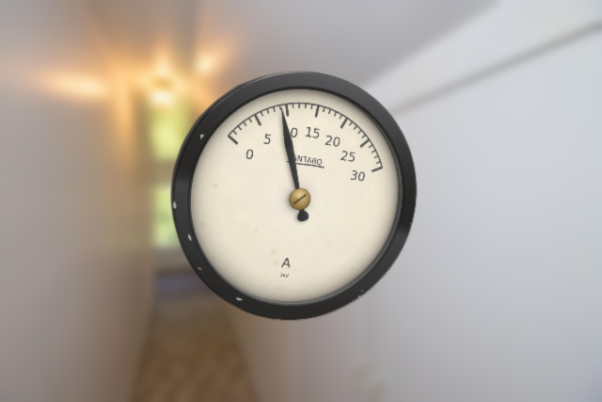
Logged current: 9 A
